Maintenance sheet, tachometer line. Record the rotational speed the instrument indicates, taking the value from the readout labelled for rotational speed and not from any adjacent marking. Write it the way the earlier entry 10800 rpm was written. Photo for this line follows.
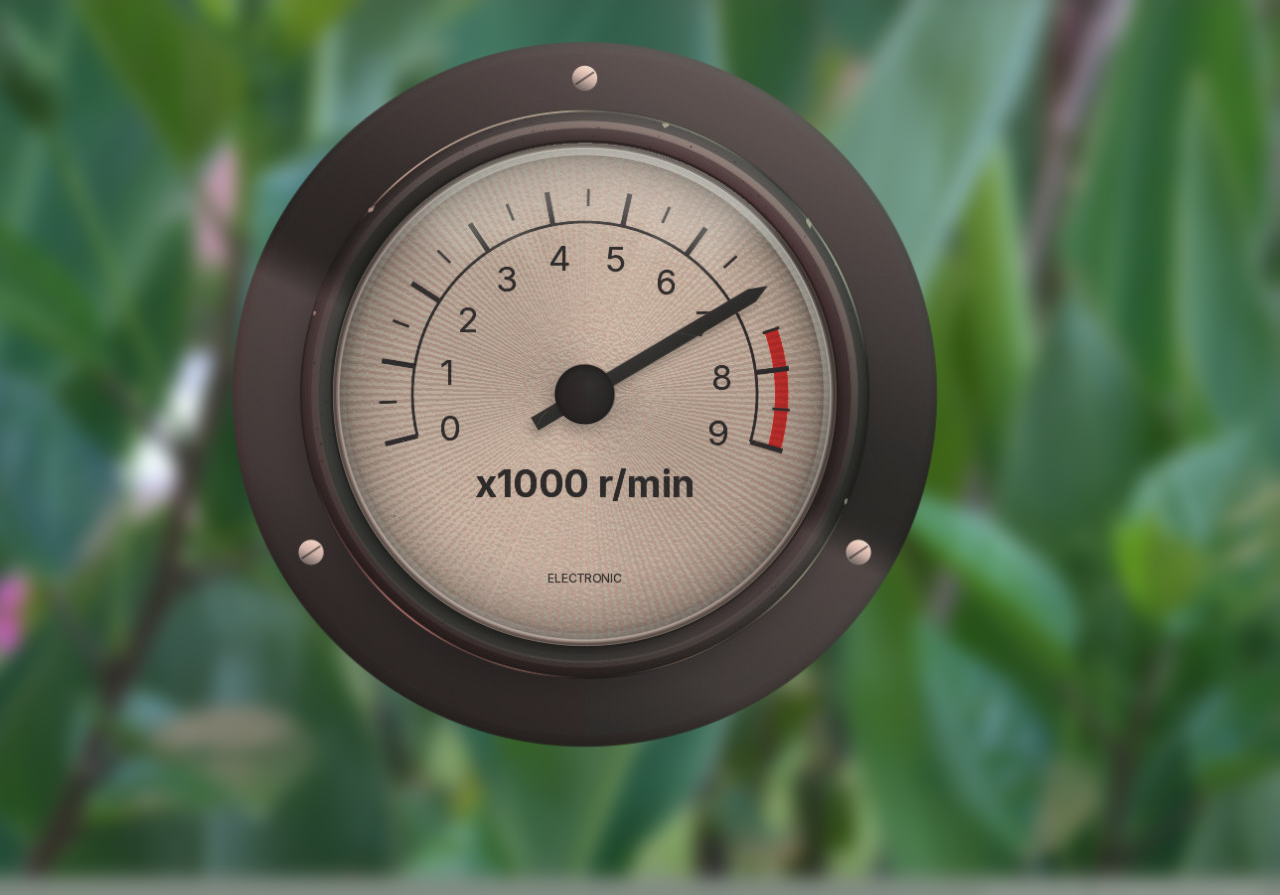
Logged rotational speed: 7000 rpm
